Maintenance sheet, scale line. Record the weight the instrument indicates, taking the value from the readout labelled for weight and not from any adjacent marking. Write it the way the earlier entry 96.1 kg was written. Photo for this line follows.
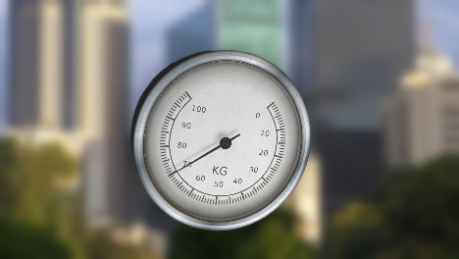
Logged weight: 70 kg
